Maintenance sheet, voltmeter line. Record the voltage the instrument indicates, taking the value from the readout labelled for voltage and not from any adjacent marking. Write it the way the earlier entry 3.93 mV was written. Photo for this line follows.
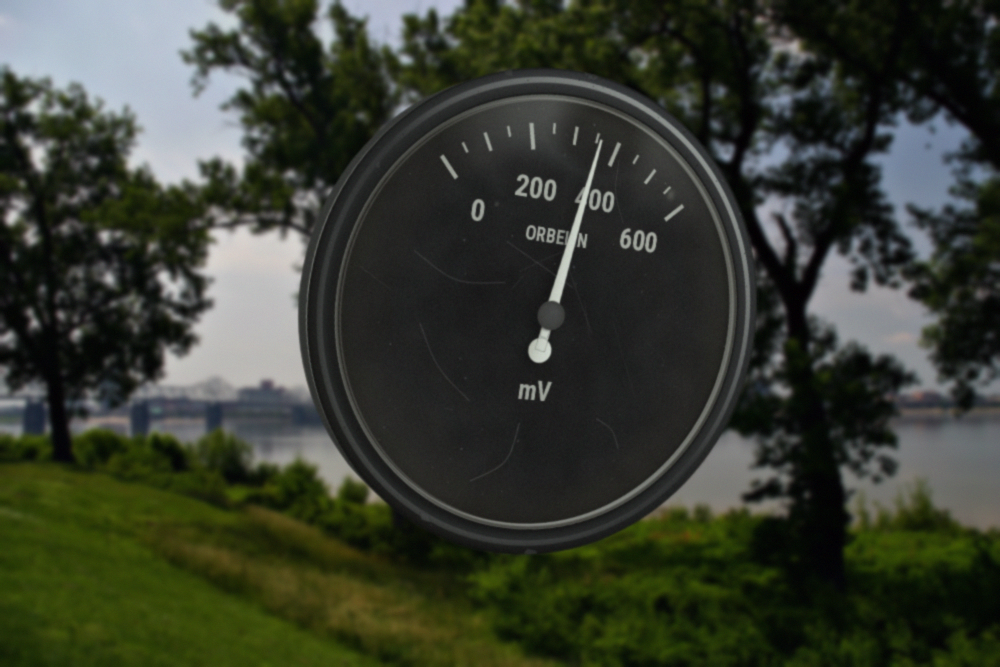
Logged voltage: 350 mV
